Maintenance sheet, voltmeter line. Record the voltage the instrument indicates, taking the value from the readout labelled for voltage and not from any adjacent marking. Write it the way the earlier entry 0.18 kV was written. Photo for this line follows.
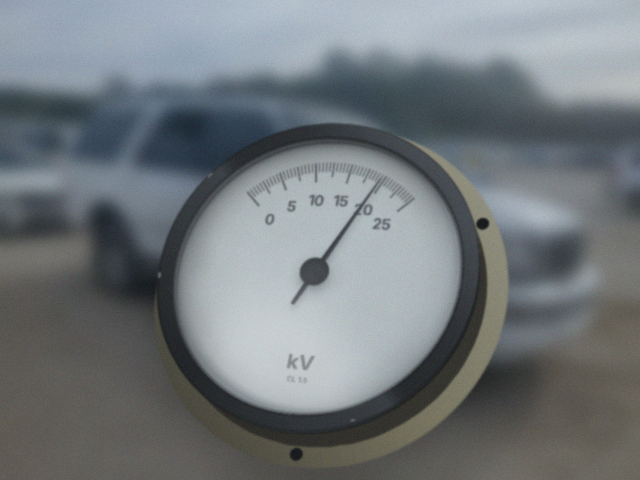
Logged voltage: 20 kV
